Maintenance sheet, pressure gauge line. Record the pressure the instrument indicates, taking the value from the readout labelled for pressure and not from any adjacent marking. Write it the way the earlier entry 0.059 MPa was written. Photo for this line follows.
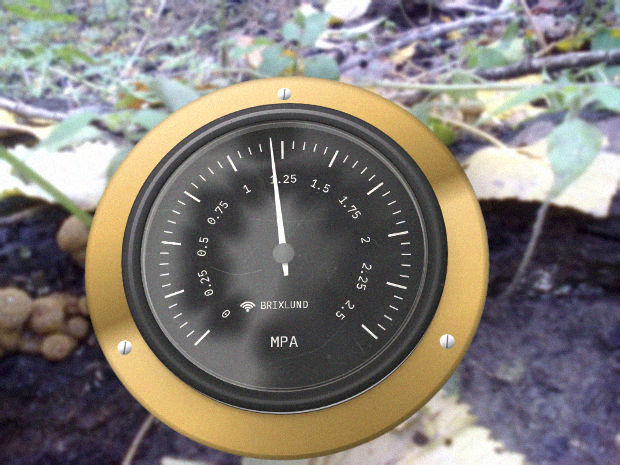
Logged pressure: 1.2 MPa
